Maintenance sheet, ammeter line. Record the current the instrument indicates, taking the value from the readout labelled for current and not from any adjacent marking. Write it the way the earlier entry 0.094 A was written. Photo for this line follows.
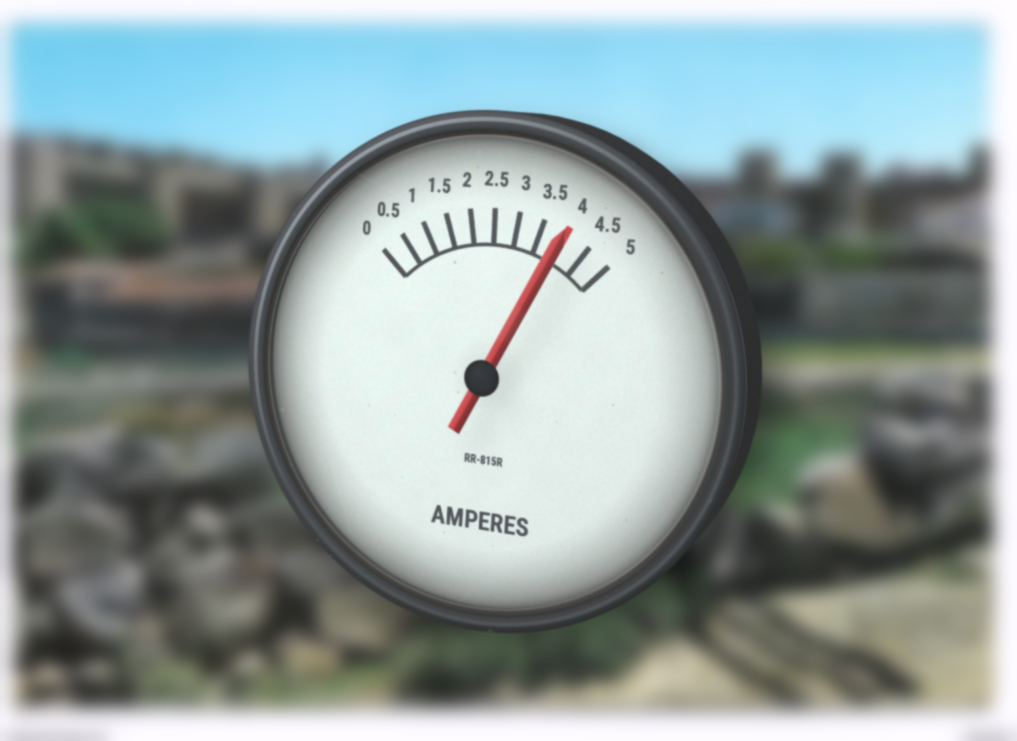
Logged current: 4 A
